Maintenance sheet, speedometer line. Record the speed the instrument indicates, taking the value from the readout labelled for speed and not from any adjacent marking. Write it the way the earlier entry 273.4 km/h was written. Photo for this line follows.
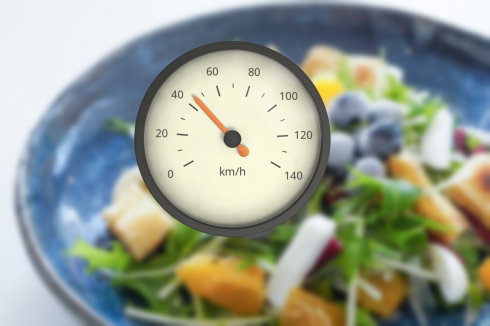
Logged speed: 45 km/h
